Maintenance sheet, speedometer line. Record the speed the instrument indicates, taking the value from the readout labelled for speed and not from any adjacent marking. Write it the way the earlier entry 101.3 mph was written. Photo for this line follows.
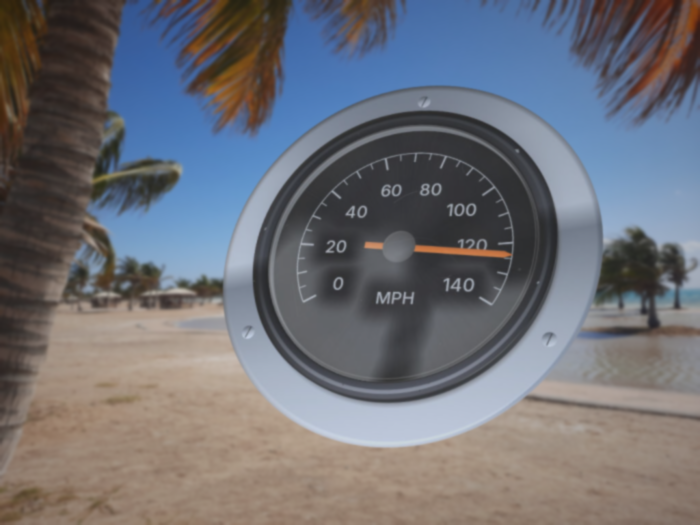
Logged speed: 125 mph
